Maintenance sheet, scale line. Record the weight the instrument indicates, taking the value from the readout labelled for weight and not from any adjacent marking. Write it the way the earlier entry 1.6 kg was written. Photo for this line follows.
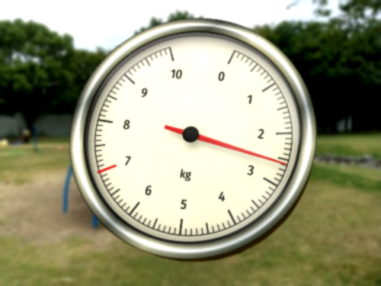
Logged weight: 2.6 kg
